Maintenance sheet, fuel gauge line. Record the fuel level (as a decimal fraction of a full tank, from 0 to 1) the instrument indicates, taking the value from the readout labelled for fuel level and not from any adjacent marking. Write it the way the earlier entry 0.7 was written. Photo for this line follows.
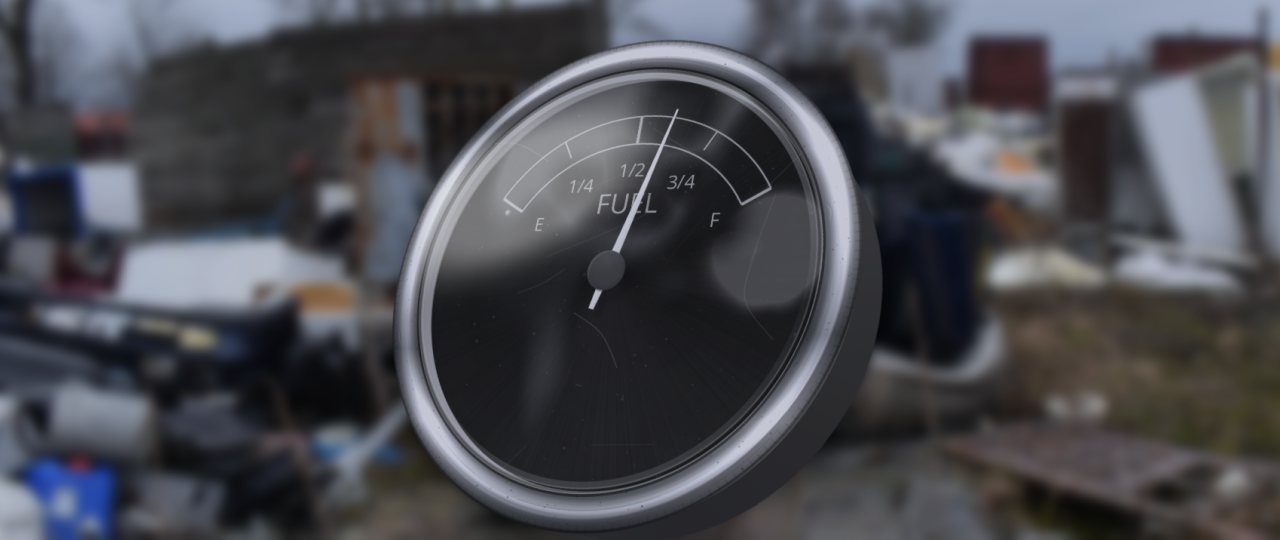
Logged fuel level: 0.625
